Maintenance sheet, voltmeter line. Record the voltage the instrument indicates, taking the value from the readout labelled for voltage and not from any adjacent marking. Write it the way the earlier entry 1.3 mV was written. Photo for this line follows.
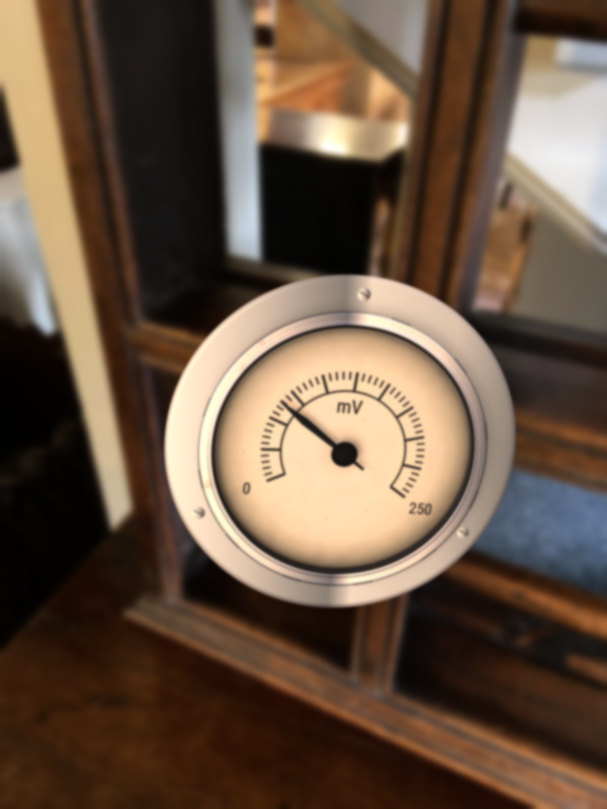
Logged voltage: 65 mV
